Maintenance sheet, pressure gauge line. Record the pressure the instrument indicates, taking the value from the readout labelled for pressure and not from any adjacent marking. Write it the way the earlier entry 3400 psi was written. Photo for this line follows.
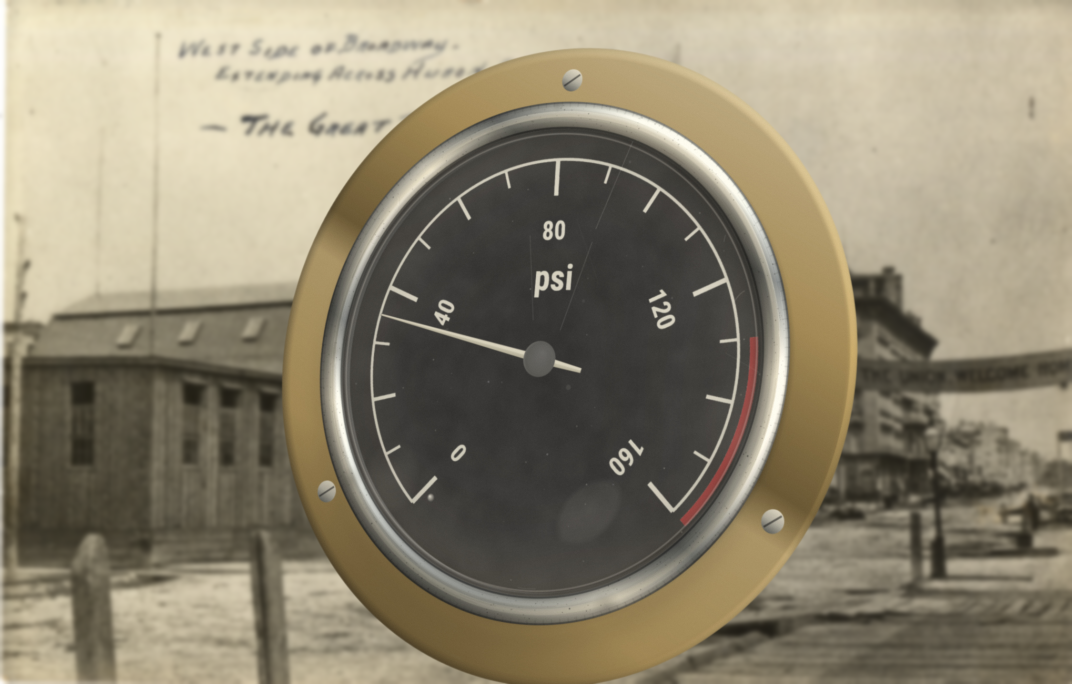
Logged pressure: 35 psi
